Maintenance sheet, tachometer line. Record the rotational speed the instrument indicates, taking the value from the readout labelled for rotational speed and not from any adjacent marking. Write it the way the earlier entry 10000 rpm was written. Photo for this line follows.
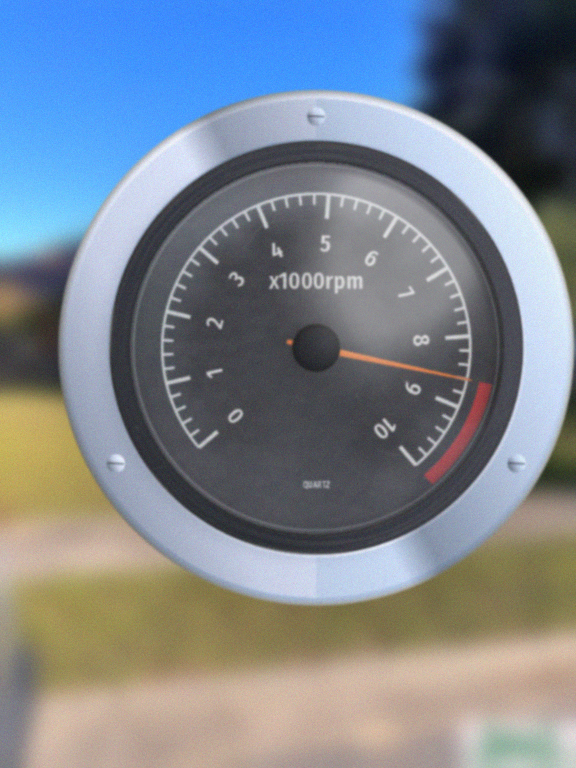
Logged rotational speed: 8600 rpm
